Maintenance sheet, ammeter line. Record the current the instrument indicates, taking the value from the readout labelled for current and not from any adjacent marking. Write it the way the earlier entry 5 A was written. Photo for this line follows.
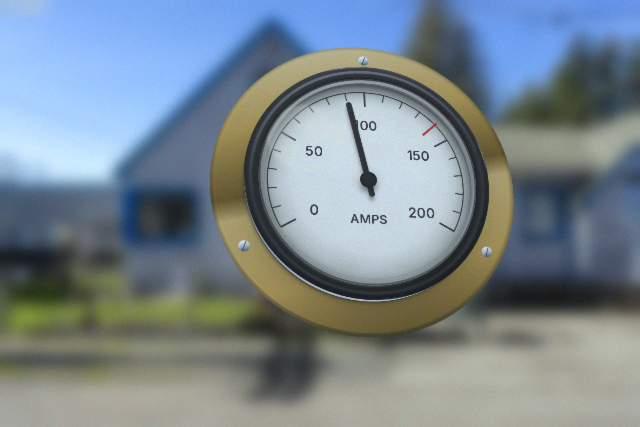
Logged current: 90 A
